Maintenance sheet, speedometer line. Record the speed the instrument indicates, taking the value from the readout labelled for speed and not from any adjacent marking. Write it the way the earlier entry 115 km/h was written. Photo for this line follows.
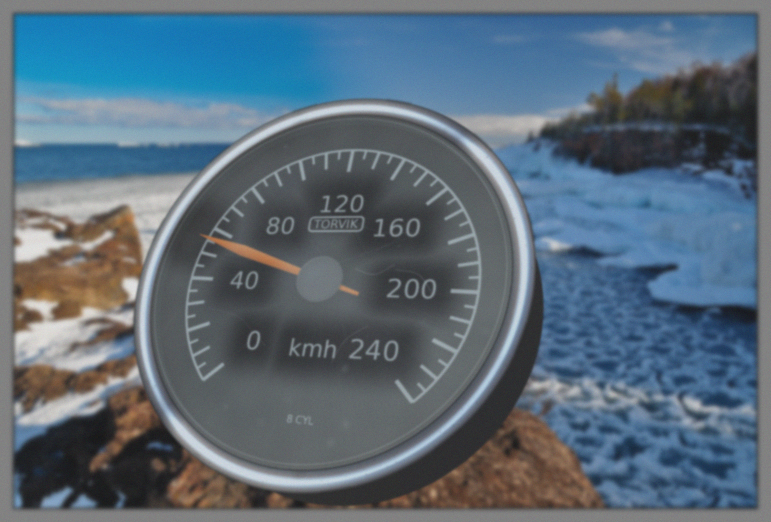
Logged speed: 55 km/h
